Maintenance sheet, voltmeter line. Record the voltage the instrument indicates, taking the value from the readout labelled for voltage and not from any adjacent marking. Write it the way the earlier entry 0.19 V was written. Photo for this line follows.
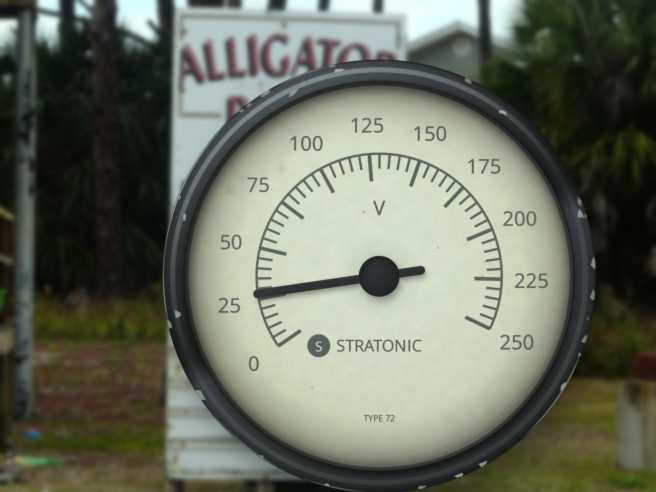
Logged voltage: 27.5 V
